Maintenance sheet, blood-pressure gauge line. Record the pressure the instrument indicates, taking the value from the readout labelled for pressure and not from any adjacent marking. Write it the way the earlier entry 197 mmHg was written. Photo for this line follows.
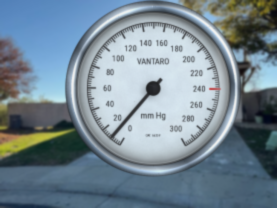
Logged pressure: 10 mmHg
